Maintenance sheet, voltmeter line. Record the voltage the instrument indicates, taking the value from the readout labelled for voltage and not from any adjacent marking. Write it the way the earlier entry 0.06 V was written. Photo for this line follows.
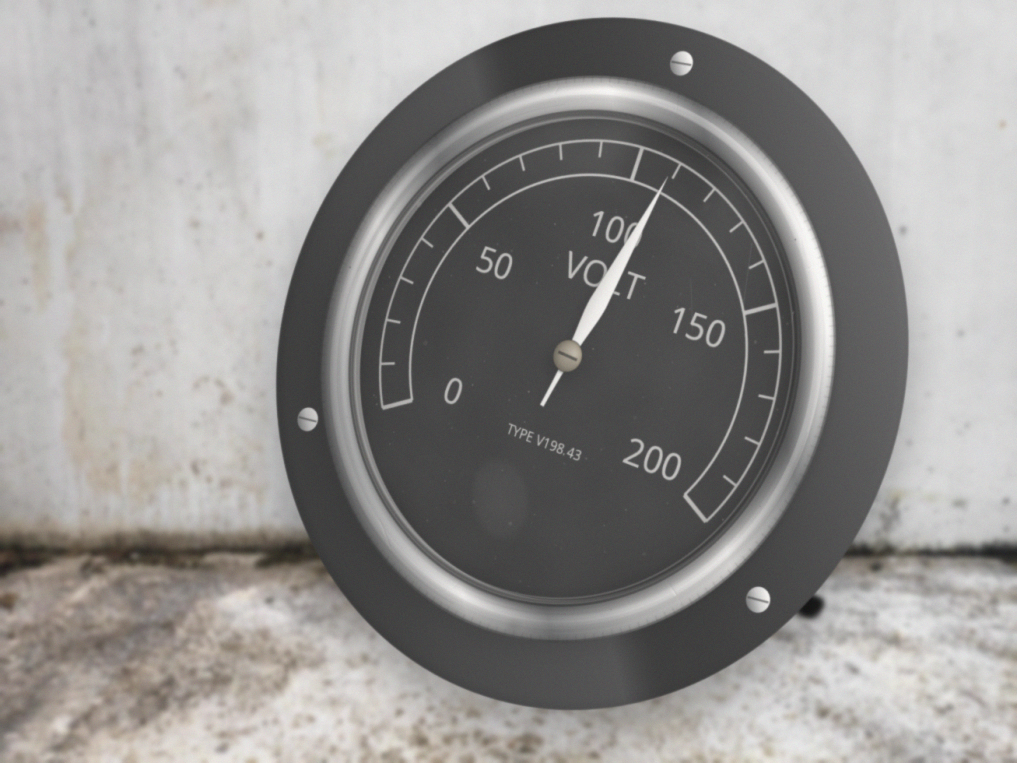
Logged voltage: 110 V
